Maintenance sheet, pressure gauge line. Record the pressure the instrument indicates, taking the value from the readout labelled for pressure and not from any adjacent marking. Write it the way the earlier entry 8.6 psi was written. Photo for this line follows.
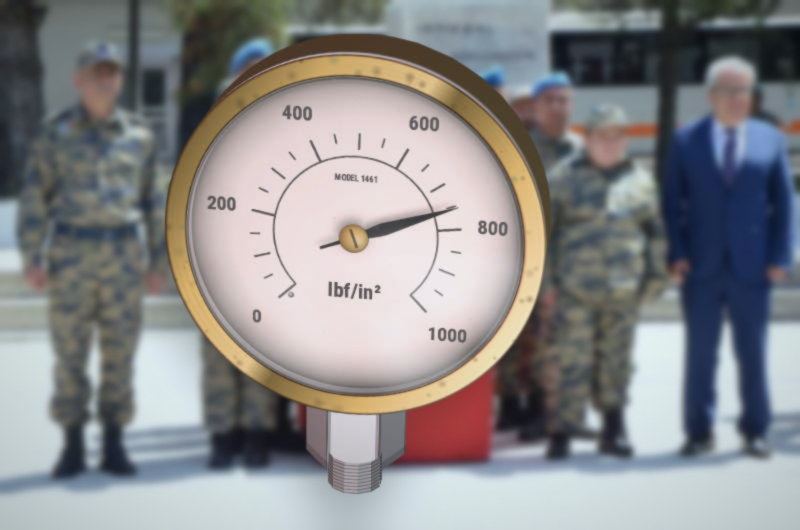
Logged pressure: 750 psi
